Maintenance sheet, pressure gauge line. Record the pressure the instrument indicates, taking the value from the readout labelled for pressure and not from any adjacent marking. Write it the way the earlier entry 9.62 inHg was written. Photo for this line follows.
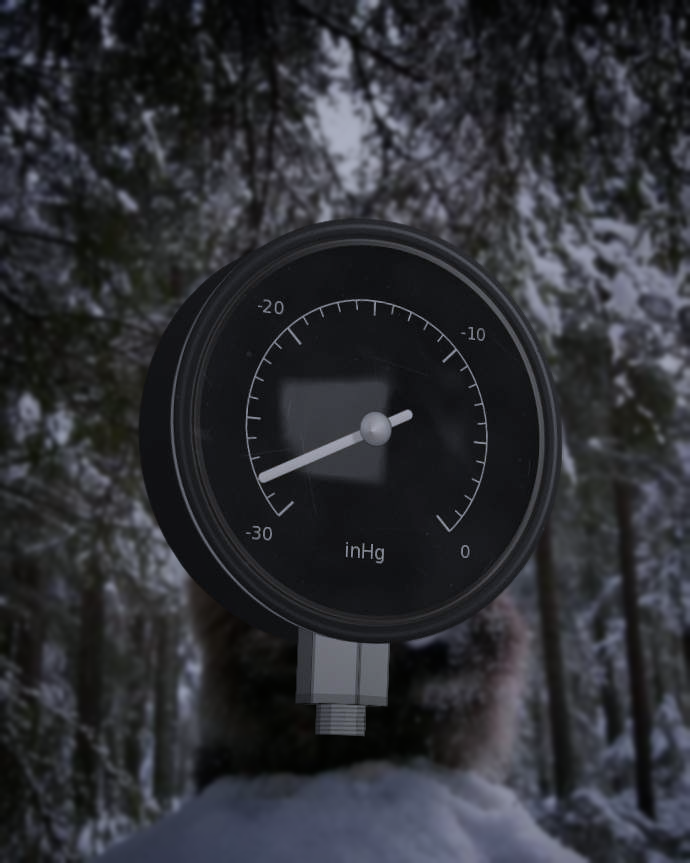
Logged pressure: -28 inHg
